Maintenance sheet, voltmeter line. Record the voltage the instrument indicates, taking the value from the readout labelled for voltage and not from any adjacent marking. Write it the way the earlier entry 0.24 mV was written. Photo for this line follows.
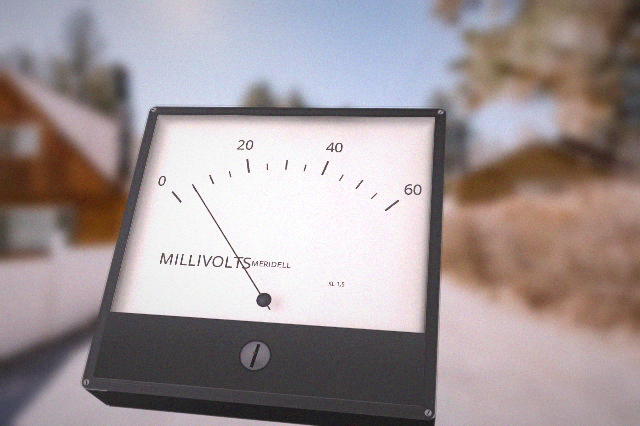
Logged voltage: 5 mV
